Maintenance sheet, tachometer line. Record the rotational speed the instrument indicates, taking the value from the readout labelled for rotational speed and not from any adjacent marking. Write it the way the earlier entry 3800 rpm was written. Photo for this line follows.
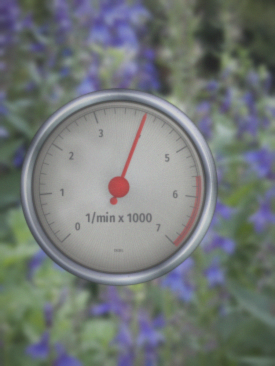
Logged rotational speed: 4000 rpm
